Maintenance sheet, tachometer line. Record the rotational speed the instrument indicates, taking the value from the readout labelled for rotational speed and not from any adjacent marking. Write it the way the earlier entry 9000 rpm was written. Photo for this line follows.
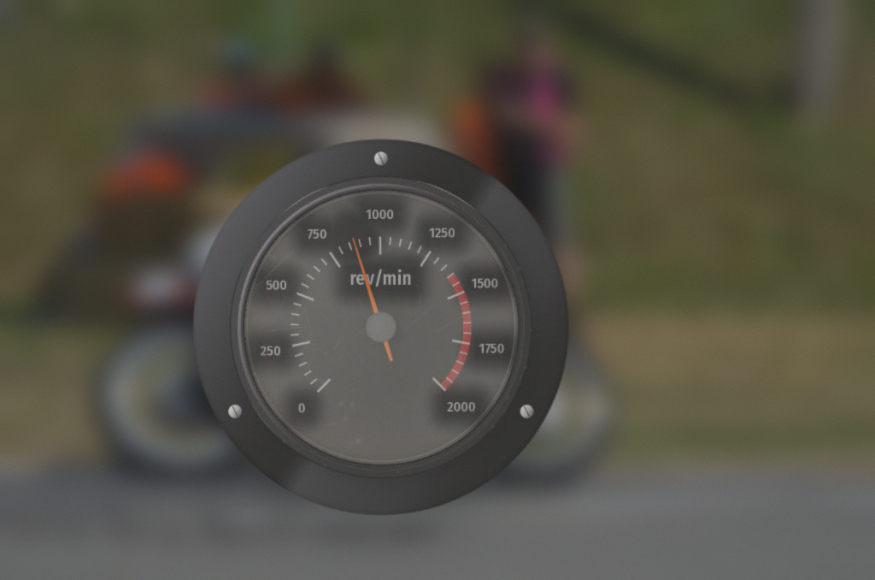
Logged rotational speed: 875 rpm
